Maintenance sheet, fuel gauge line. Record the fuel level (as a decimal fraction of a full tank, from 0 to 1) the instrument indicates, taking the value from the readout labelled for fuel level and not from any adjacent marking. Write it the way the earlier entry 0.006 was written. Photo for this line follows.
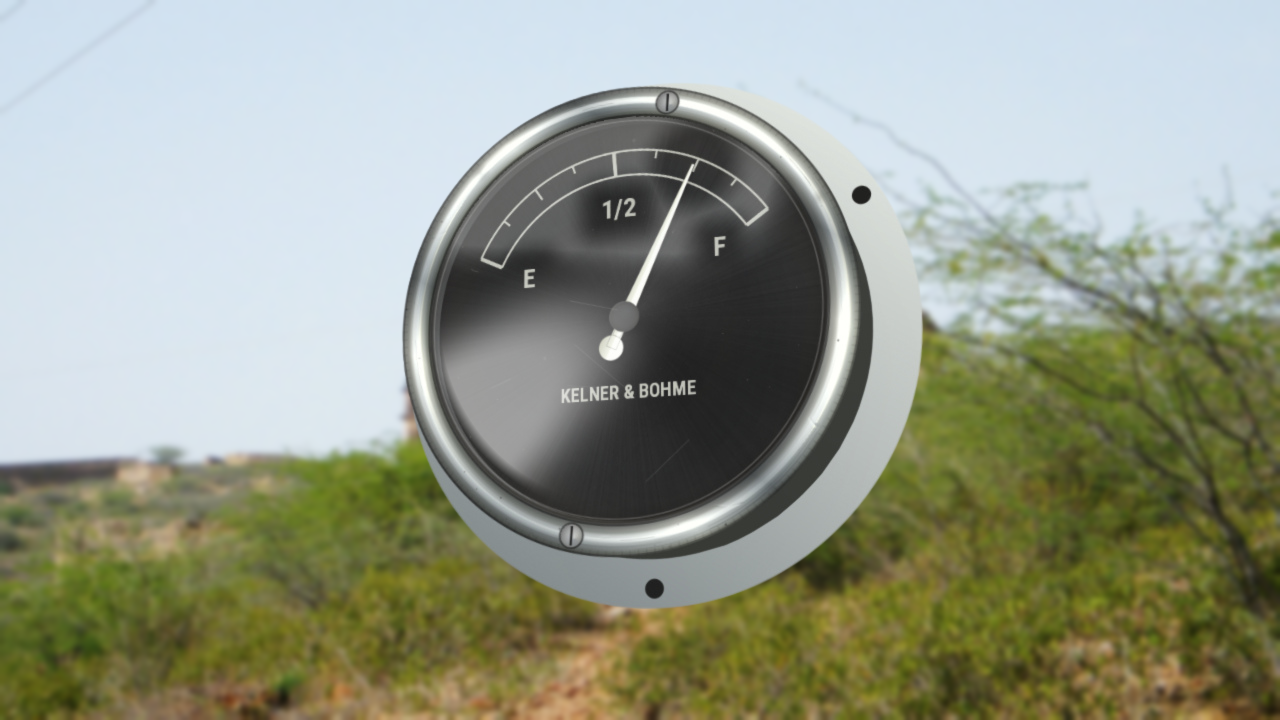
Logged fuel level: 0.75
